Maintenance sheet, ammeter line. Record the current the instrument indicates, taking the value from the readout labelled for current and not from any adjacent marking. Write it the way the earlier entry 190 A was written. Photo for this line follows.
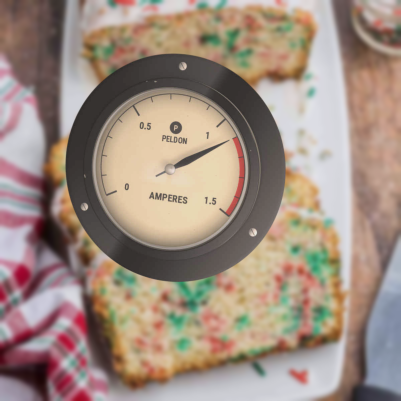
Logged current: 1.1 A
